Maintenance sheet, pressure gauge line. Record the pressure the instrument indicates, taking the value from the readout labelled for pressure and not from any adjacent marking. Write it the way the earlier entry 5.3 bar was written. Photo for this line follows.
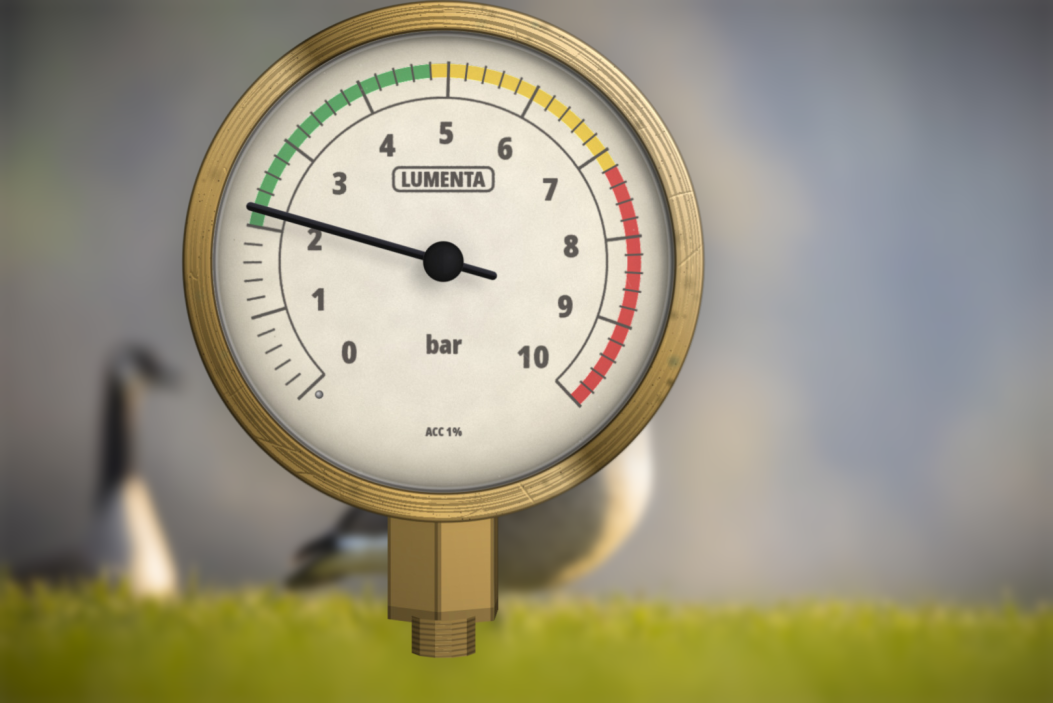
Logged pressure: 2.2 bar
